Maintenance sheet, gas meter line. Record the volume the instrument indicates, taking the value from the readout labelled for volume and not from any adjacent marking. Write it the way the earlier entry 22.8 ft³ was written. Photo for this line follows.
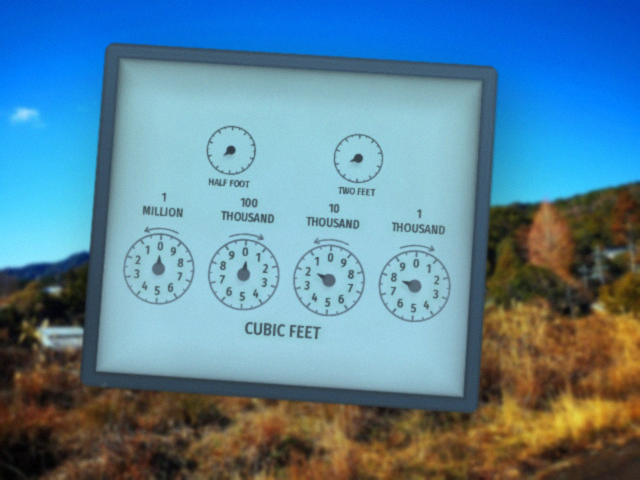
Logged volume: 1800 ft³
